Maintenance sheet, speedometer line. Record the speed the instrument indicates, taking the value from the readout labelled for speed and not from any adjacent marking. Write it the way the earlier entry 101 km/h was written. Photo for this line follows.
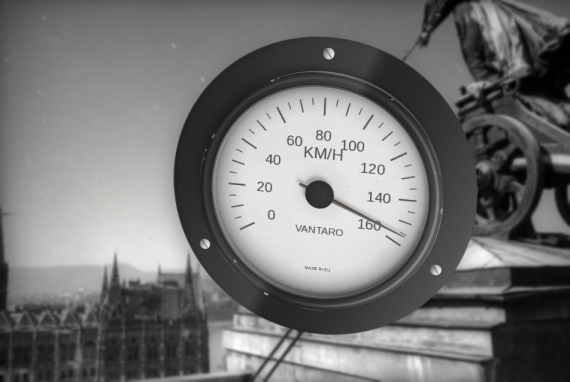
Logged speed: 155 km/h
